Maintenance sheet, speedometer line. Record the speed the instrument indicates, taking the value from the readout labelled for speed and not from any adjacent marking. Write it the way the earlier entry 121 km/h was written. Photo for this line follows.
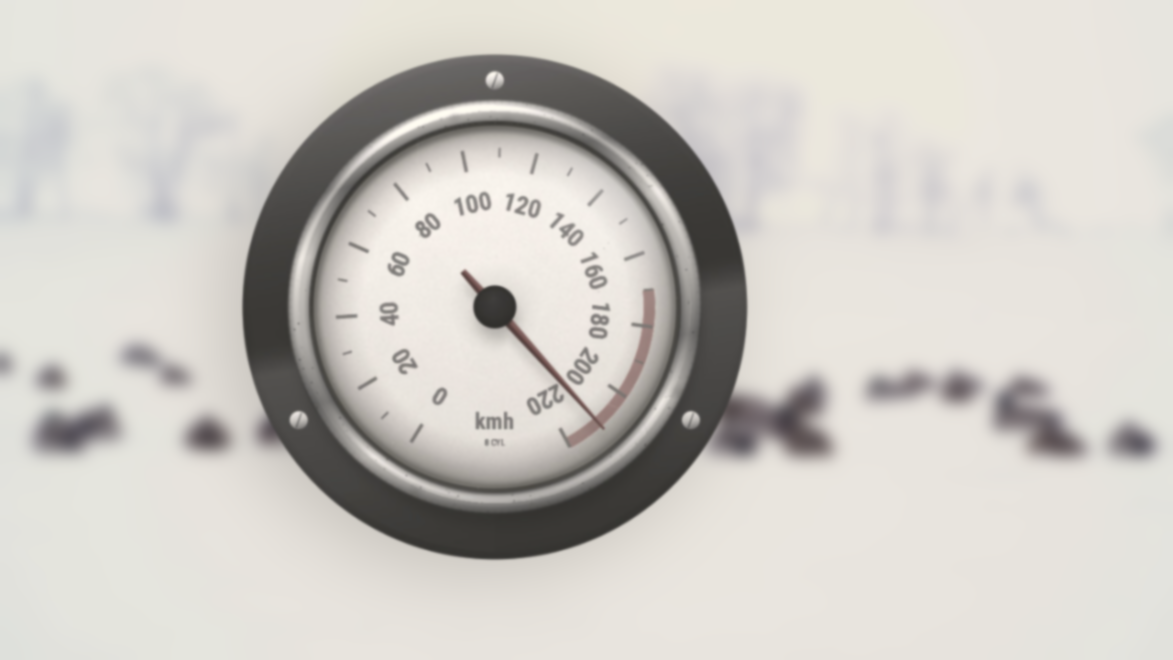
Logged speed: 210 km/h
